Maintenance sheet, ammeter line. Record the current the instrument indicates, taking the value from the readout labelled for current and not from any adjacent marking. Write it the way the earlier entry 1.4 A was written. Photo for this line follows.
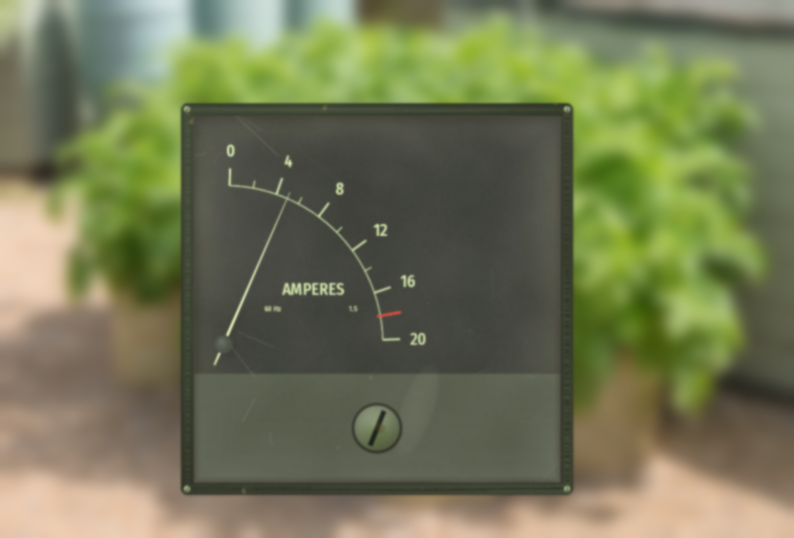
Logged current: 5 A
